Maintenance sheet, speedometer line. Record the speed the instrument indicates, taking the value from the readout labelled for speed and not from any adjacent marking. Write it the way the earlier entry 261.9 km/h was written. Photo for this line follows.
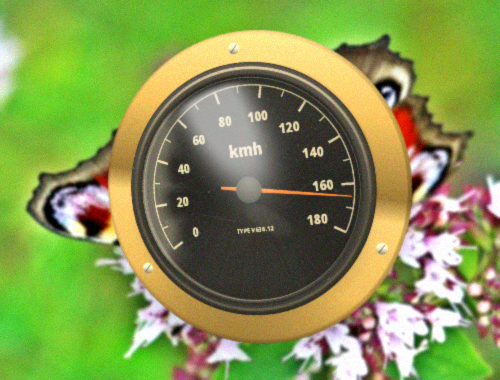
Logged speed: 165 km/h
